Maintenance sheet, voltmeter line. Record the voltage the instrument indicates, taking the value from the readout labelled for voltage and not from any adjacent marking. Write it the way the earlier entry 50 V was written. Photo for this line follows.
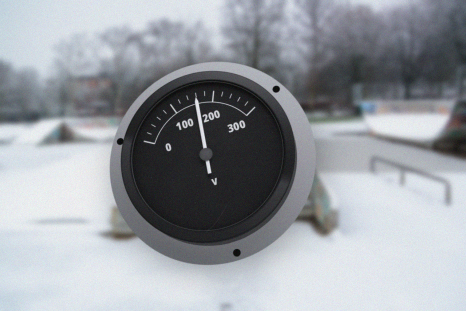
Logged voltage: 160 V
